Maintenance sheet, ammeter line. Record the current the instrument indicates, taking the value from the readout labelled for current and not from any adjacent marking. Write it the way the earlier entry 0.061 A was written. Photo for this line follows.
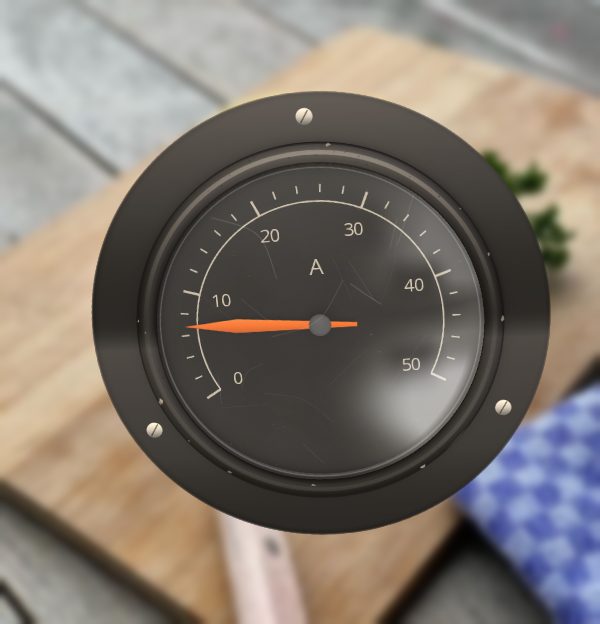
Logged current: 7 A
